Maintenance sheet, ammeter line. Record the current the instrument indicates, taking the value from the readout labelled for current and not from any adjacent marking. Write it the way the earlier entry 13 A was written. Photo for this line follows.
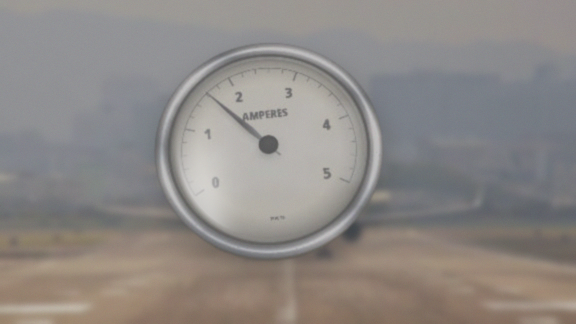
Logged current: 1.6 A
